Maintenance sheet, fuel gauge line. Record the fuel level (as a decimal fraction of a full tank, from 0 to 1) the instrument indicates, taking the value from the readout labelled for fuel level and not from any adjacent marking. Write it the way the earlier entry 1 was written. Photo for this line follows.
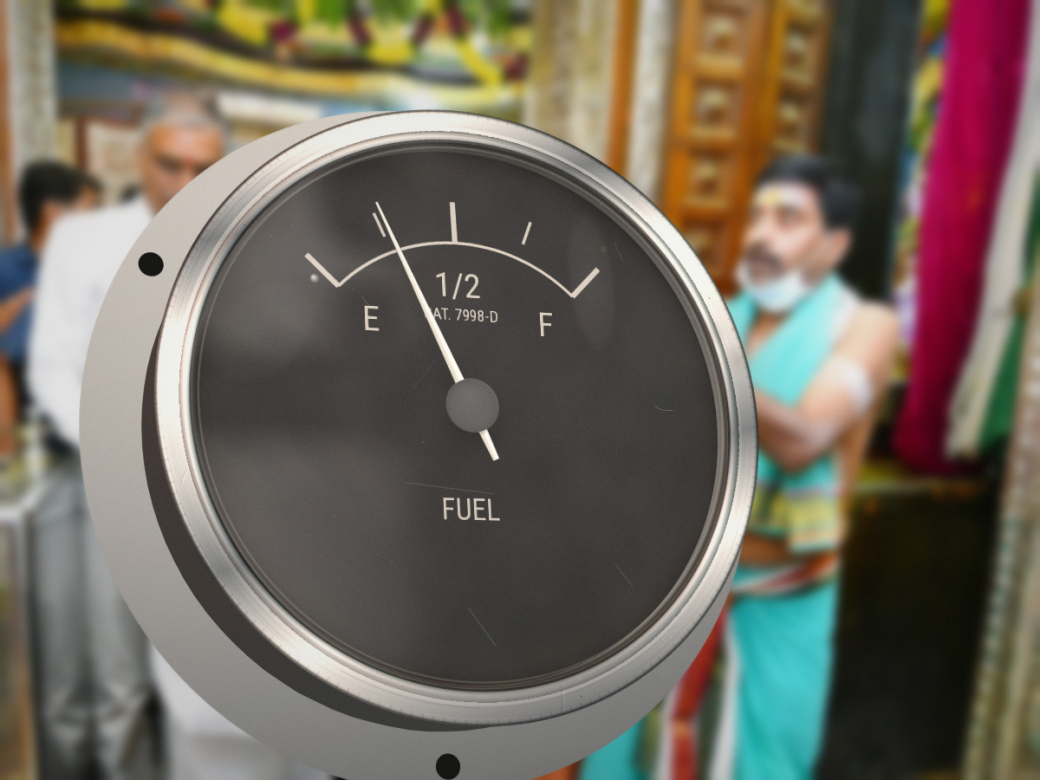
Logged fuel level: 0.25
